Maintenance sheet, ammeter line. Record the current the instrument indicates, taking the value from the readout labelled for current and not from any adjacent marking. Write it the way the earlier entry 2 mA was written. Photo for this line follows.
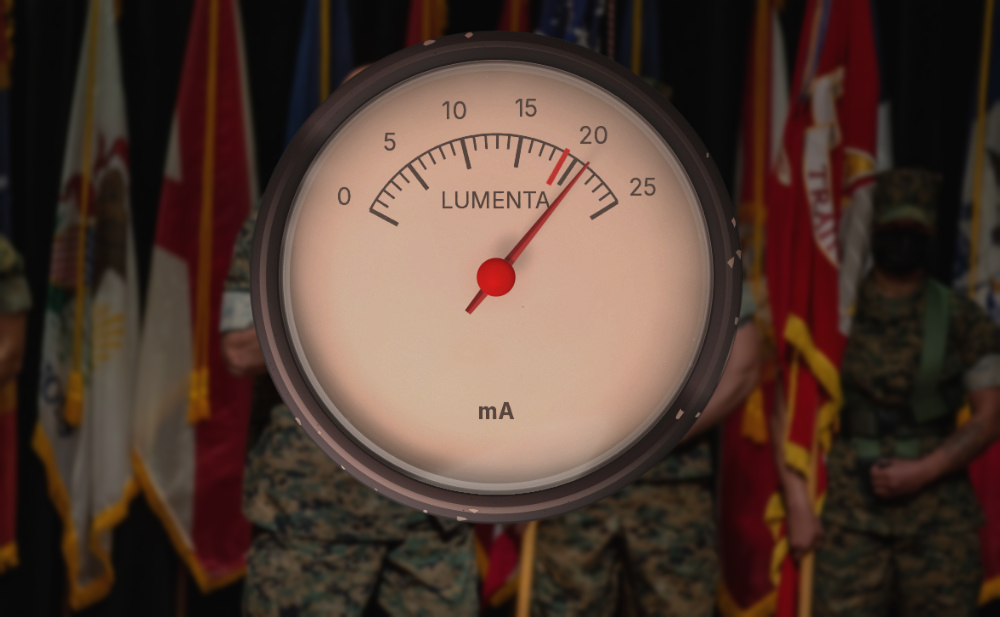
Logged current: 21 mA
